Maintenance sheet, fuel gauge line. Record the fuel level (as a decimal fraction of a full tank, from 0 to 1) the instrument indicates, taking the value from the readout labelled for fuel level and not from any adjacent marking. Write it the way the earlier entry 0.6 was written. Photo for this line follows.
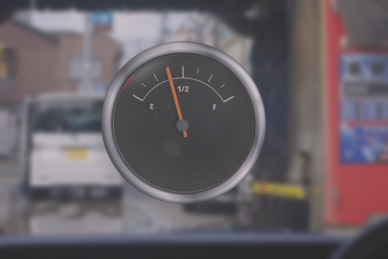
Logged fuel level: 0.375
